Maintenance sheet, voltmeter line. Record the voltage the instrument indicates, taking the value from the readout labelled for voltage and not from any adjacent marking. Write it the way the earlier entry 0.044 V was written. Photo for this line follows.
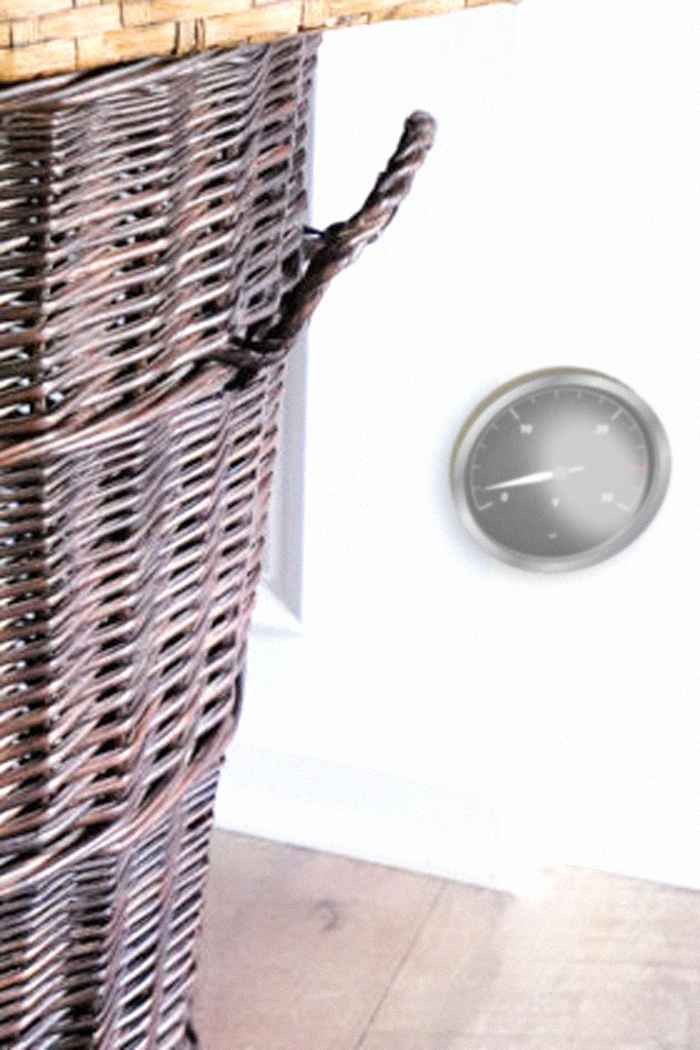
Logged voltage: 2 V
